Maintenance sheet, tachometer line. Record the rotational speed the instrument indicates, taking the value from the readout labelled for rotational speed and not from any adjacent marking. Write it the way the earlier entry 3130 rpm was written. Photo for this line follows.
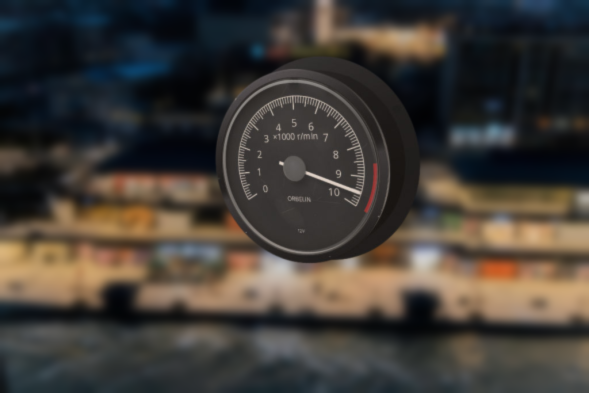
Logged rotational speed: 9500 rpm
